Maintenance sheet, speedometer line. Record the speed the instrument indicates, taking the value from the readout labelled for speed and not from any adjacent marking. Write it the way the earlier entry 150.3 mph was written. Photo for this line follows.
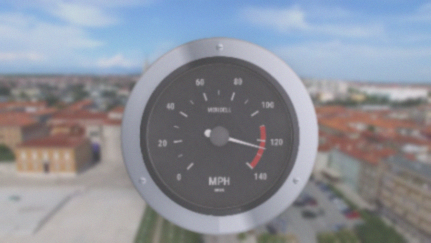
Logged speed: 125 mph
